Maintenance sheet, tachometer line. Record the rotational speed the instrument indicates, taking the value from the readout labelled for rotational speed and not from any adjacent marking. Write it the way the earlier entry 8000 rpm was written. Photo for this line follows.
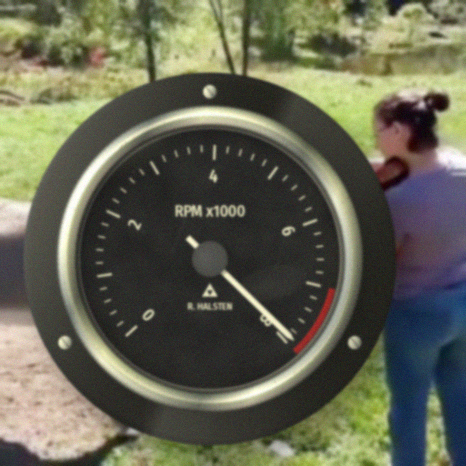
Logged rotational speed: 7900 rpm
